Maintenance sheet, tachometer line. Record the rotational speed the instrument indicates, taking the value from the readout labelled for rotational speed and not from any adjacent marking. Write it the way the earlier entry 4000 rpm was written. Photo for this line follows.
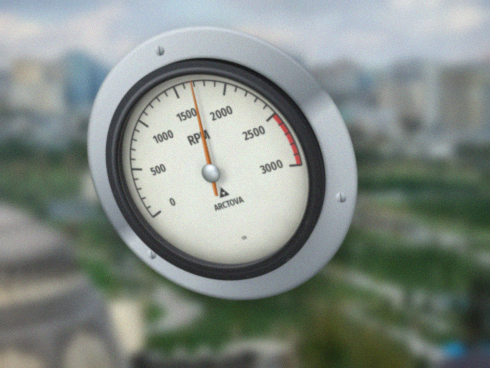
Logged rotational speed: 1700 rpm
